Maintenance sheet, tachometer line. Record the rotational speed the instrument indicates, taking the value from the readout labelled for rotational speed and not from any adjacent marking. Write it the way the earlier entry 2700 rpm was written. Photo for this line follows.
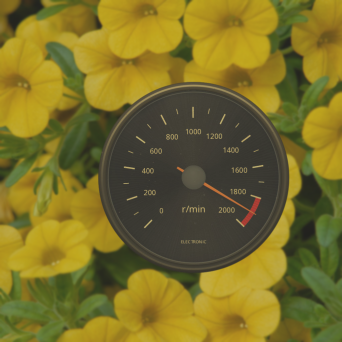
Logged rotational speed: 1900 rpm
